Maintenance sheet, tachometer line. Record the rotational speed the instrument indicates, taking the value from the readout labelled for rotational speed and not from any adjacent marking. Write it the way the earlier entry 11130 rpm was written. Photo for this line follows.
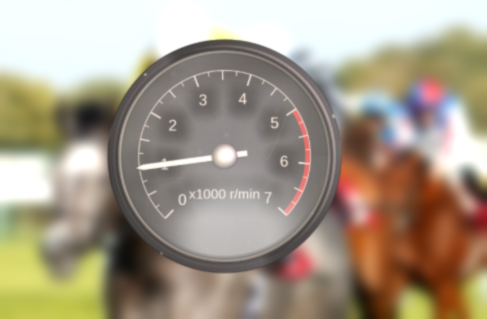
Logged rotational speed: 1000 rpm
